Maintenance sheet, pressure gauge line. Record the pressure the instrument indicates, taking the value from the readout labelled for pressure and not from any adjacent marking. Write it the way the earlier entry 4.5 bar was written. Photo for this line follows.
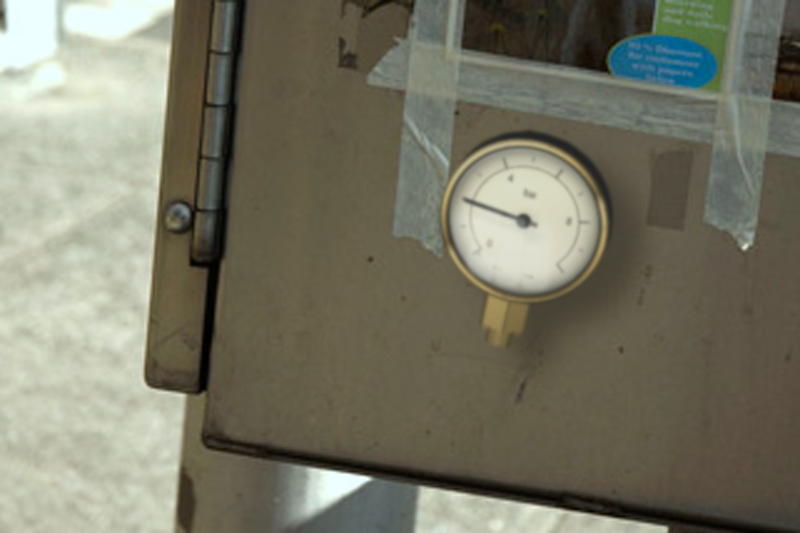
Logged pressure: 2 bar
